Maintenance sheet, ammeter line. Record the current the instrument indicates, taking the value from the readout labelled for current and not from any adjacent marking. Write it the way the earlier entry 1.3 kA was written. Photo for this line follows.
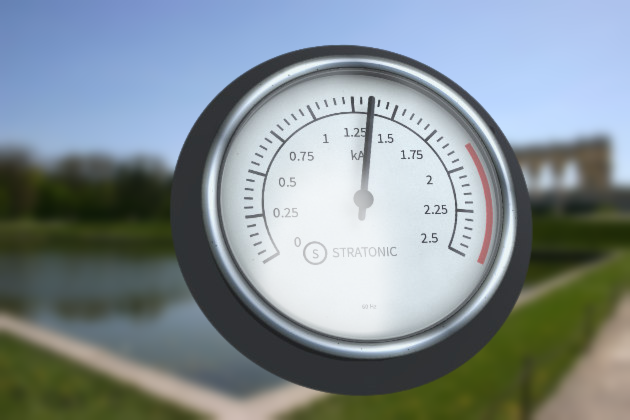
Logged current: 1.35 kA
